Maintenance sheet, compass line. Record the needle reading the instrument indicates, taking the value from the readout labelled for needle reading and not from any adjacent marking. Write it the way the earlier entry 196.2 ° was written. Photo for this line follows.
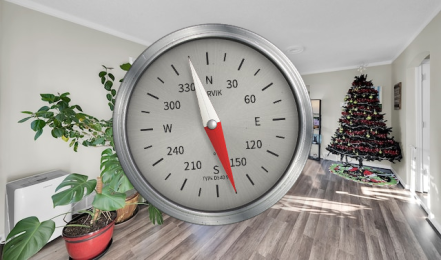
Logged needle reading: 165 °
